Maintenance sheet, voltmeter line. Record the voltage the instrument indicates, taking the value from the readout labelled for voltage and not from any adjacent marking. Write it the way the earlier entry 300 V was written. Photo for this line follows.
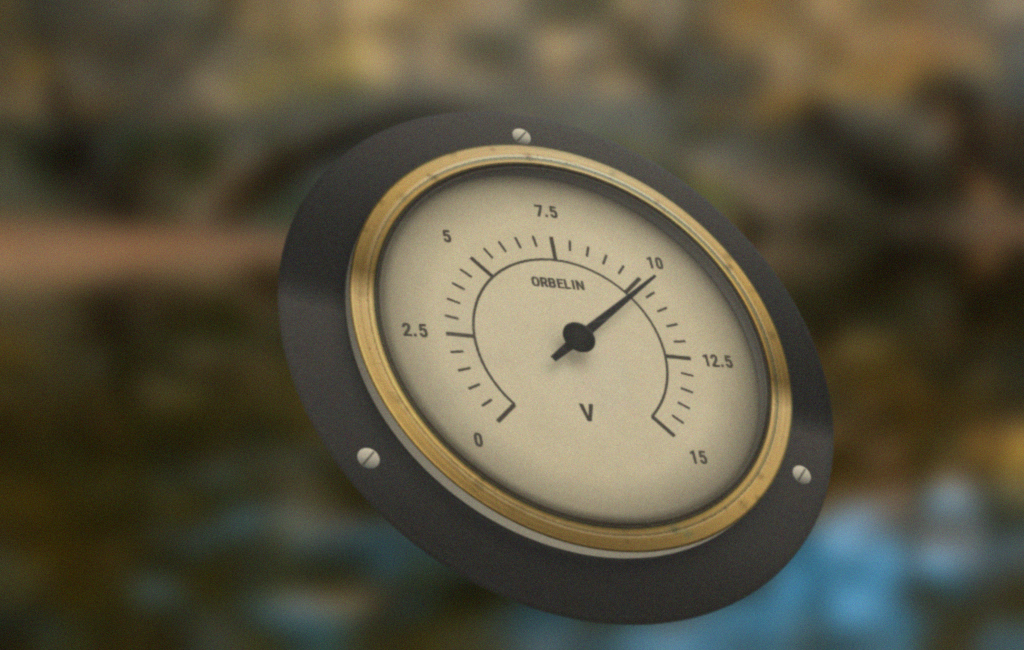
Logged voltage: 10.25 V
